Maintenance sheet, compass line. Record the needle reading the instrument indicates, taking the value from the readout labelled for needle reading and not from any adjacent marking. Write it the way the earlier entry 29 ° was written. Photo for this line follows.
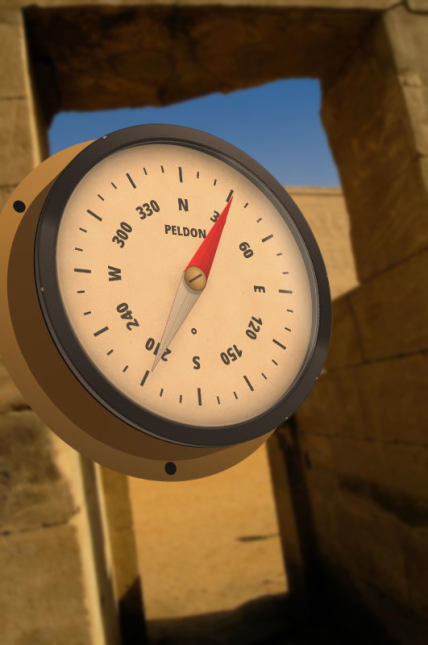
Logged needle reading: 30 °
